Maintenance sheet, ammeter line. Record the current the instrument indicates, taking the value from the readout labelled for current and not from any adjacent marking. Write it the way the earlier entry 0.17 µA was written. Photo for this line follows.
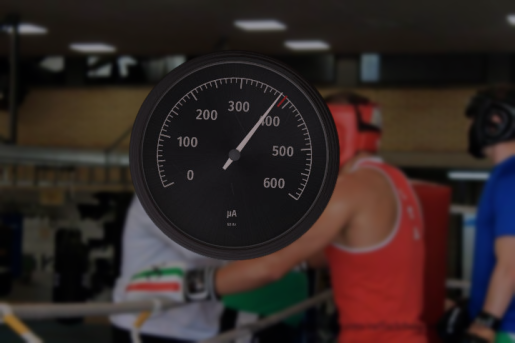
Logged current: 380 µA
